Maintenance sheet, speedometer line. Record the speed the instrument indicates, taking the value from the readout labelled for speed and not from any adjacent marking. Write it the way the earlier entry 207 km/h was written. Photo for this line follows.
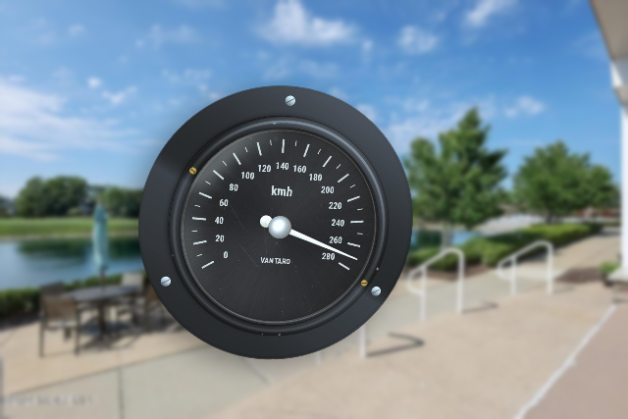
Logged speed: 270 km/h
